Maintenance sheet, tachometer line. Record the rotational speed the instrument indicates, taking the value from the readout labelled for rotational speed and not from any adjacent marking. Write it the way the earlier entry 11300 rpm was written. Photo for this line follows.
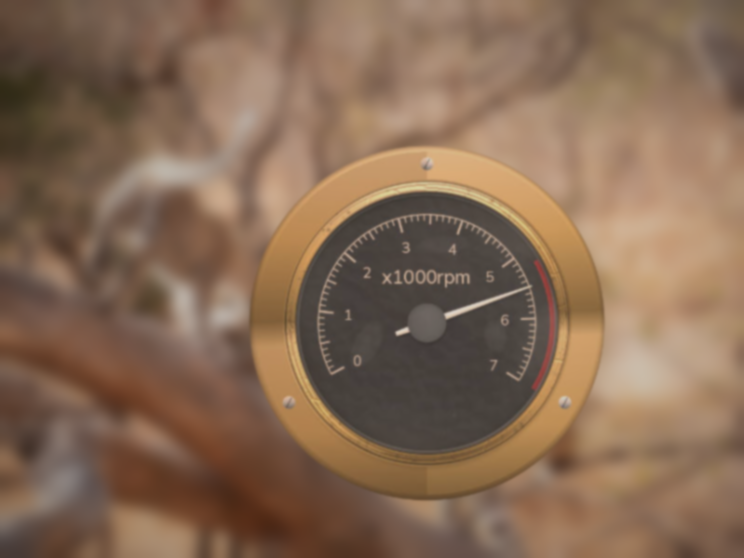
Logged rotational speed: 5500 rpm
